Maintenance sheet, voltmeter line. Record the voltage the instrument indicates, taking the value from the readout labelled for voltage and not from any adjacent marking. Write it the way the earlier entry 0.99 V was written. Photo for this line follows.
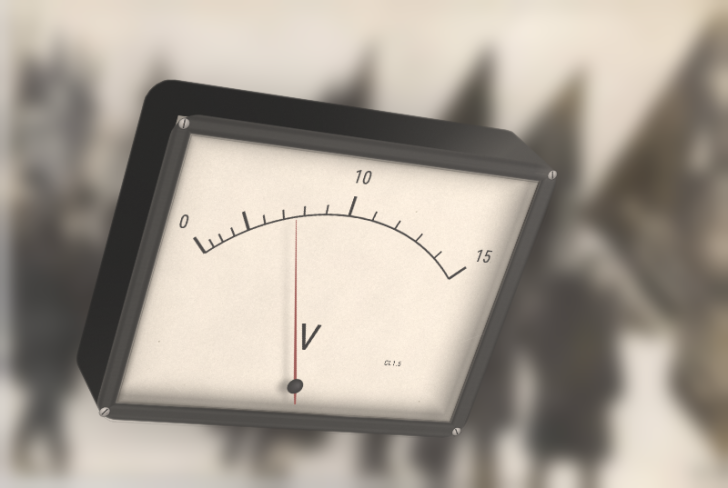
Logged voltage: 7.5 V
